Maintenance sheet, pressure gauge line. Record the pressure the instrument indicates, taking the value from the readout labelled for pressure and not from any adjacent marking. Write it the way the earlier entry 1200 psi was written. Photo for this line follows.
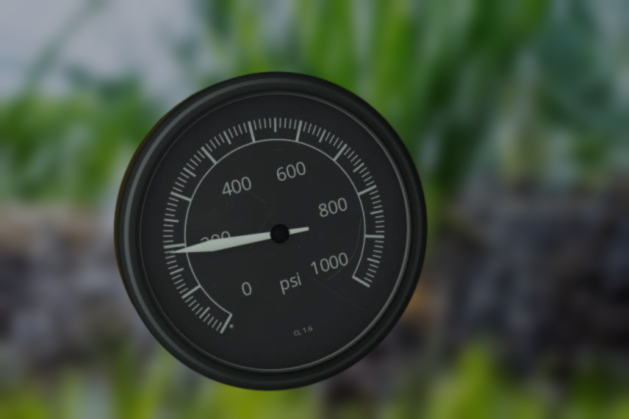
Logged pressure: 190 psi
